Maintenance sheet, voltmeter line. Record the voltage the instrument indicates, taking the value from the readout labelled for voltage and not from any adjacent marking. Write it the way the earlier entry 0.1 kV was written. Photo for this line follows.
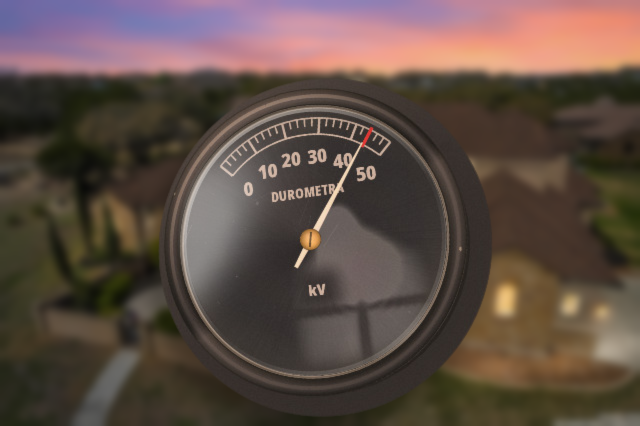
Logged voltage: 44 kV
